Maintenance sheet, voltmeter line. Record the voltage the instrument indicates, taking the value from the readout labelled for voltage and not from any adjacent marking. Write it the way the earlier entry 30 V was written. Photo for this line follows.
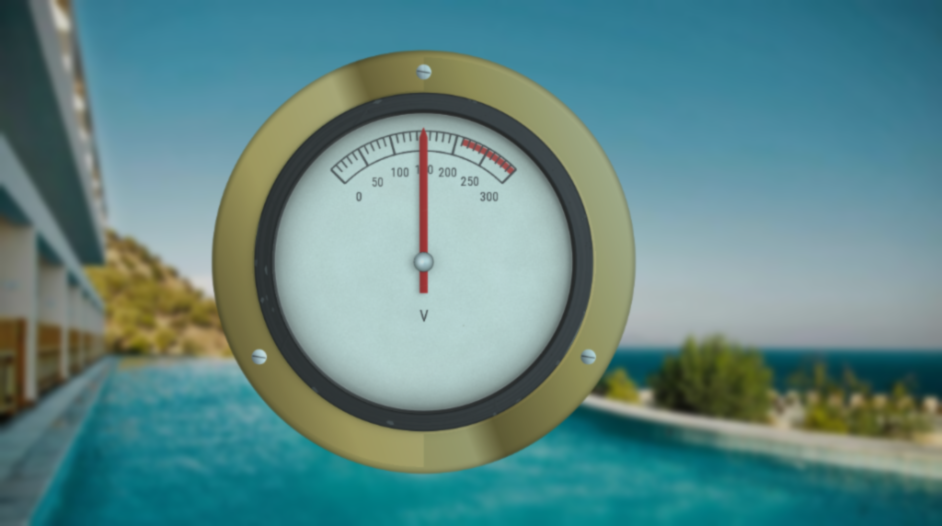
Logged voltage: 150 V
